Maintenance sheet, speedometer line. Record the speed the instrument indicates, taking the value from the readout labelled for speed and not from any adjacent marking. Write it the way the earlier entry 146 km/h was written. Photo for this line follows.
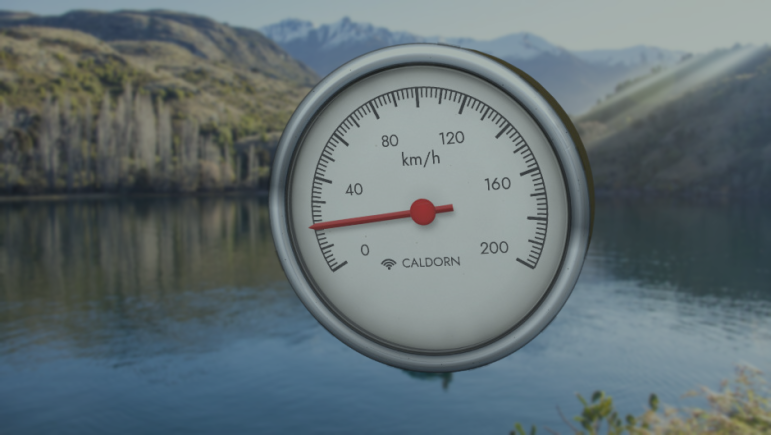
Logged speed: 20 km/h
